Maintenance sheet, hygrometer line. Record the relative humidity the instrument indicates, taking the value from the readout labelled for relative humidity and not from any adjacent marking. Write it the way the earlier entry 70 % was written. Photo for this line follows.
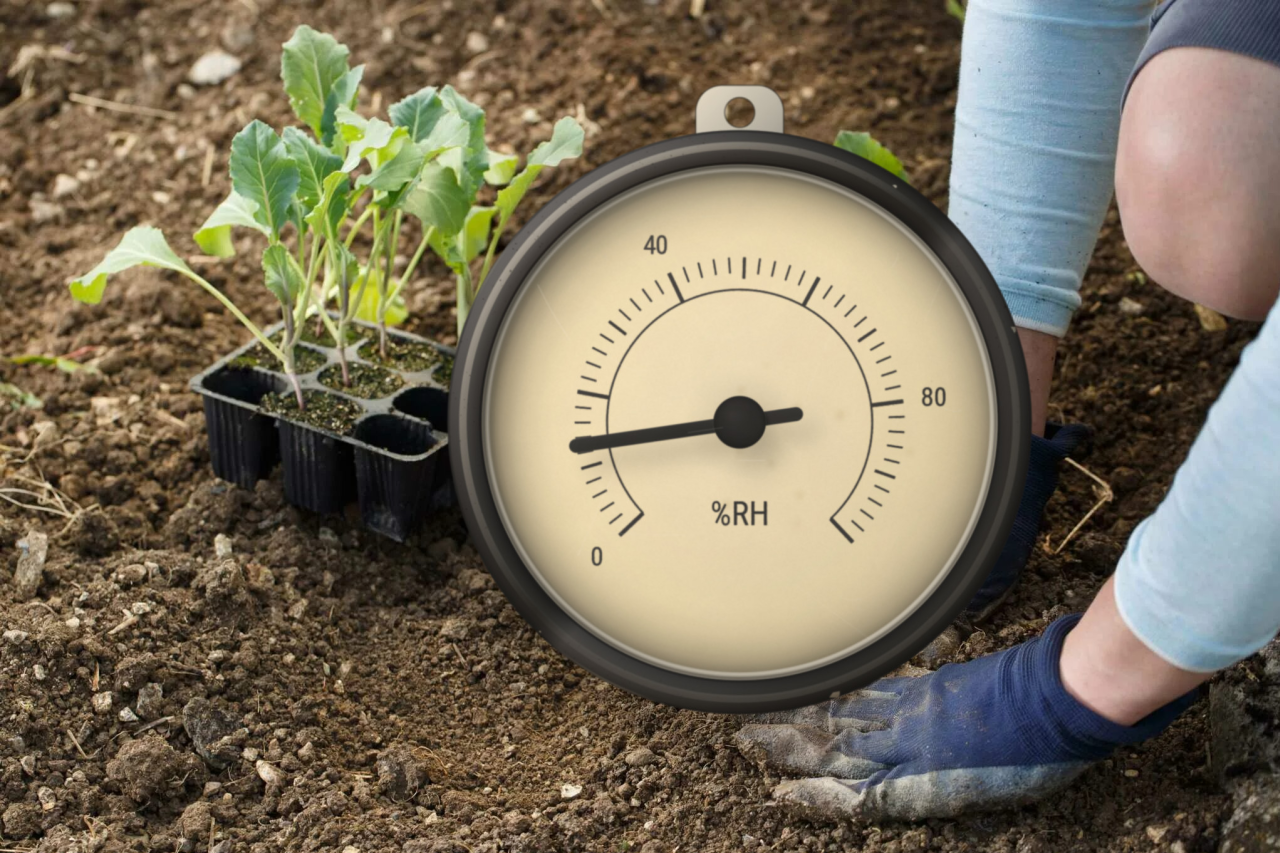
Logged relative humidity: 13 %
